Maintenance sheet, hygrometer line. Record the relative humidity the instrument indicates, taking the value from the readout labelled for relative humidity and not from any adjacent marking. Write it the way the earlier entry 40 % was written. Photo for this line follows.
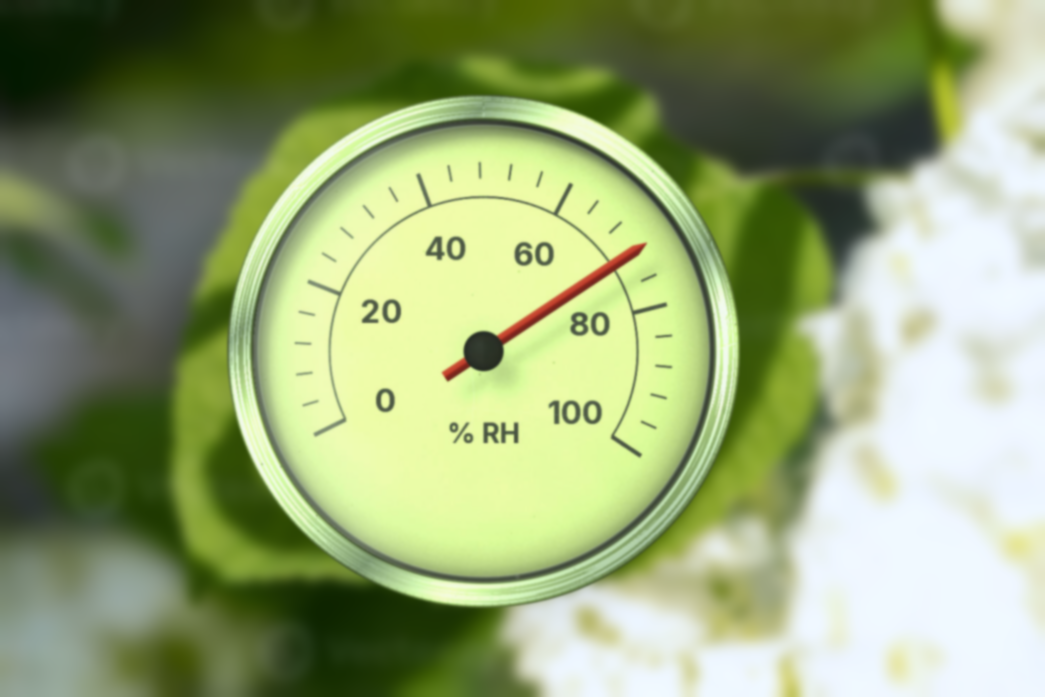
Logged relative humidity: 72 %
